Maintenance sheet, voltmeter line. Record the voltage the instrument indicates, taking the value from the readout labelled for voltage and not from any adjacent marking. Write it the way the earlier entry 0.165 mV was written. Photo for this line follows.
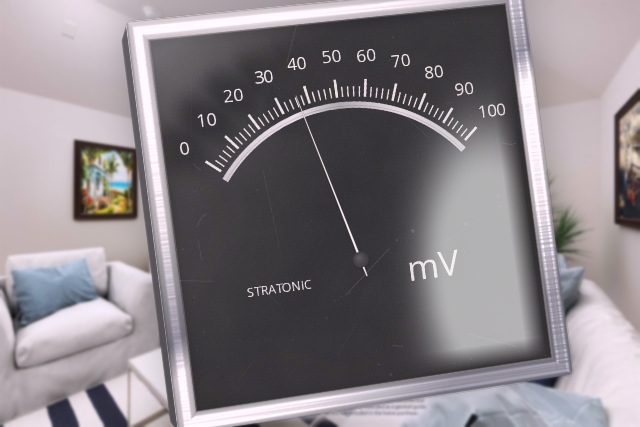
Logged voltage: 36 mV
